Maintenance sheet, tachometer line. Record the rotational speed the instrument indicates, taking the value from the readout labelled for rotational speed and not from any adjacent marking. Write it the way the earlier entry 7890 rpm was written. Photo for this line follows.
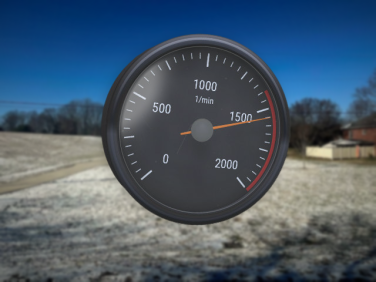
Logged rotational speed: 1550 rpm
